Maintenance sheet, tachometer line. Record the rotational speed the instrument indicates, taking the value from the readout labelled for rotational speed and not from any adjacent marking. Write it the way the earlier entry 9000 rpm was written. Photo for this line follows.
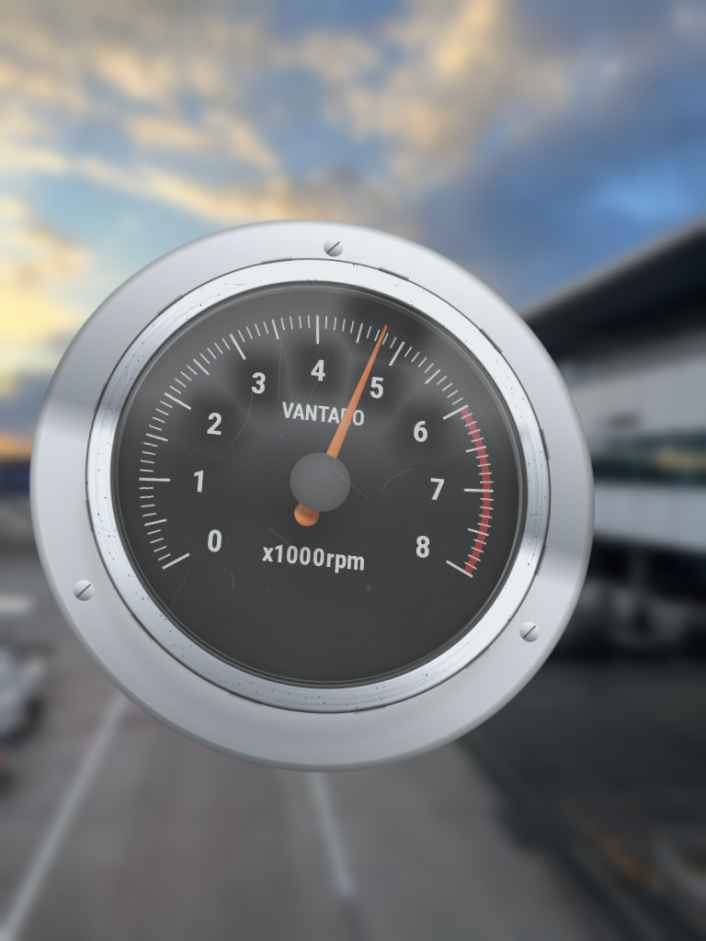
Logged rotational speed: 4750 rpm
